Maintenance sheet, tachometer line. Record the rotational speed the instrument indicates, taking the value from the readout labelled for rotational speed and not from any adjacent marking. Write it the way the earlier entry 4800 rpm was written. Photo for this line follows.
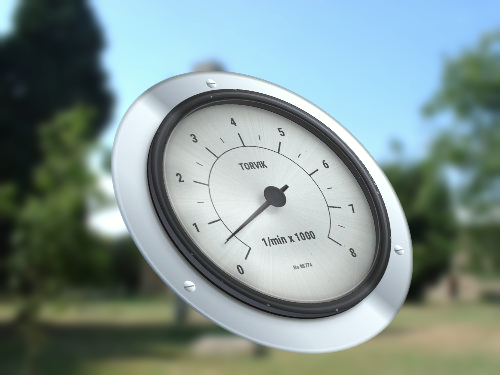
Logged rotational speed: 500 rpm
